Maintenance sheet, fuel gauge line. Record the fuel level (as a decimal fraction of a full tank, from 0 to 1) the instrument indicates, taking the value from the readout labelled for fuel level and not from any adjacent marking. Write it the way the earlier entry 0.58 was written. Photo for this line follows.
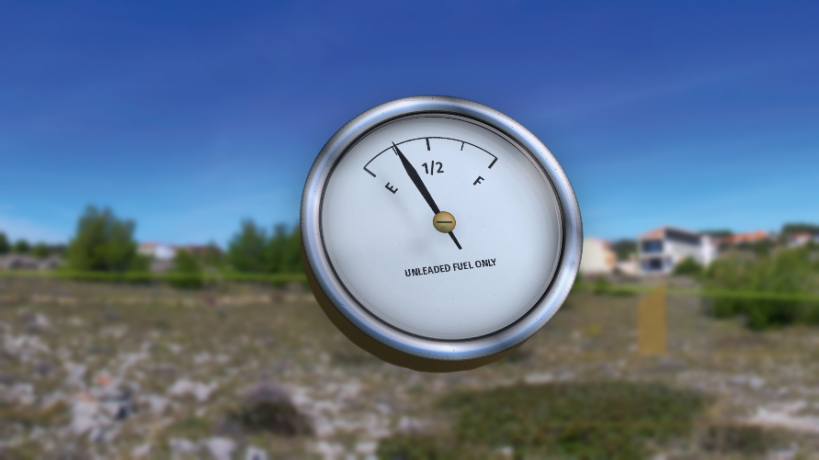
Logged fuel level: 0.25
